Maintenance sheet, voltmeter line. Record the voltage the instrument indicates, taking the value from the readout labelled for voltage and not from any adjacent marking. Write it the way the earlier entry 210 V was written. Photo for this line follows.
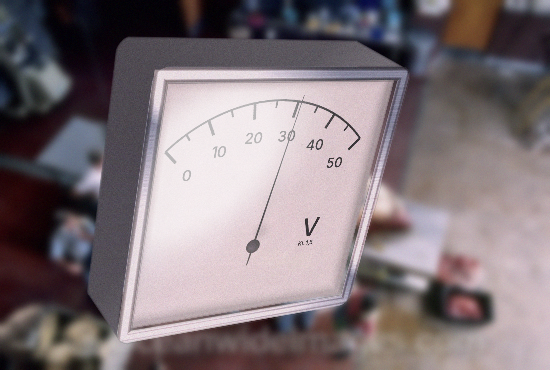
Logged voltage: 30 V
